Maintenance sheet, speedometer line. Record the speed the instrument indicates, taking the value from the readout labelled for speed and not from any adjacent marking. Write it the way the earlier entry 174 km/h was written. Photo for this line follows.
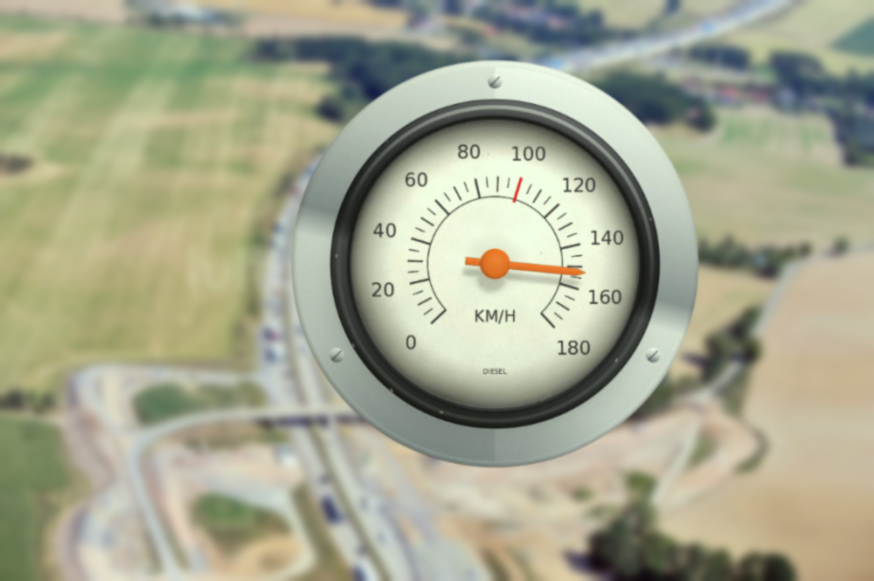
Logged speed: 152.5 km/h
